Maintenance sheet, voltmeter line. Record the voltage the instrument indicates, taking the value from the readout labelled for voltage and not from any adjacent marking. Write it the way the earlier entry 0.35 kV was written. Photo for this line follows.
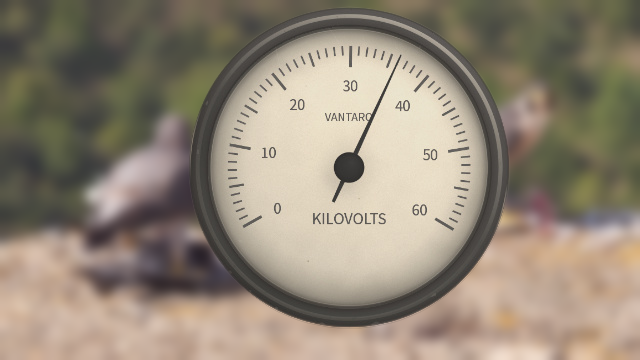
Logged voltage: 36 kV
